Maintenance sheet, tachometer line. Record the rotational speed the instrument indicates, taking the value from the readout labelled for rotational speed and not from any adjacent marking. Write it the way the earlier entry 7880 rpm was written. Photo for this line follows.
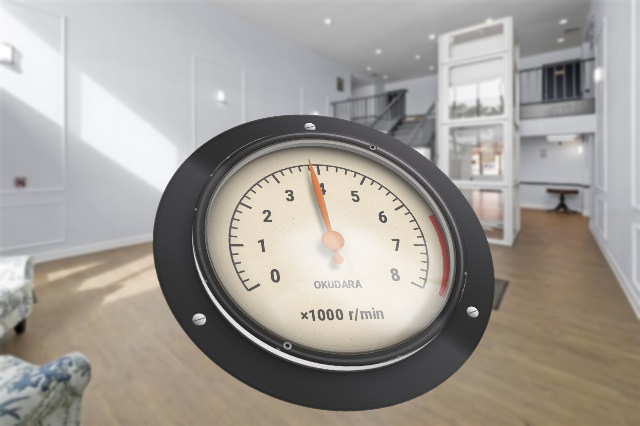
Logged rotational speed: 3800 rpm
